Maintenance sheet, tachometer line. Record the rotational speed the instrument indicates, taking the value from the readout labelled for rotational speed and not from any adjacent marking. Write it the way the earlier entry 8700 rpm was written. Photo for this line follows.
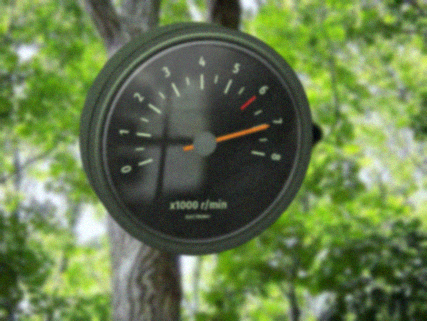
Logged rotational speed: 7000 rpm
